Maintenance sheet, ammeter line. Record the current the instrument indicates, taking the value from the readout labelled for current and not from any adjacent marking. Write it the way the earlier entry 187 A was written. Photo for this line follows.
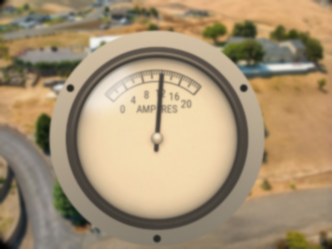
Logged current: 12 A
